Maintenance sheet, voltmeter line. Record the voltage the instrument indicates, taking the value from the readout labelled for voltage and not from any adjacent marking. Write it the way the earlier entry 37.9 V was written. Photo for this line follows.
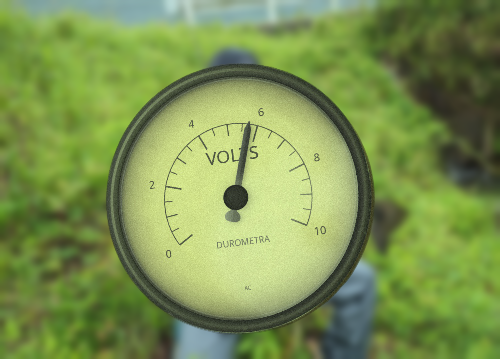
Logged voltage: 5.75 V
